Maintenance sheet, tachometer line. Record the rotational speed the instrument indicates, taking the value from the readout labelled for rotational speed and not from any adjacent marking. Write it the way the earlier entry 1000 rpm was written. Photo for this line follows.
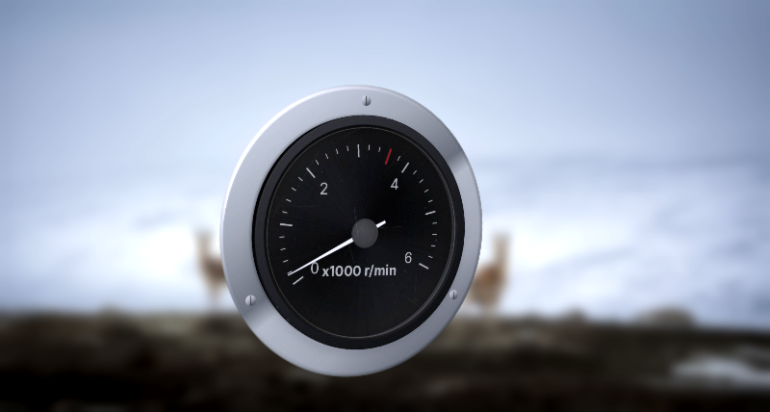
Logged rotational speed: 200 rpm
